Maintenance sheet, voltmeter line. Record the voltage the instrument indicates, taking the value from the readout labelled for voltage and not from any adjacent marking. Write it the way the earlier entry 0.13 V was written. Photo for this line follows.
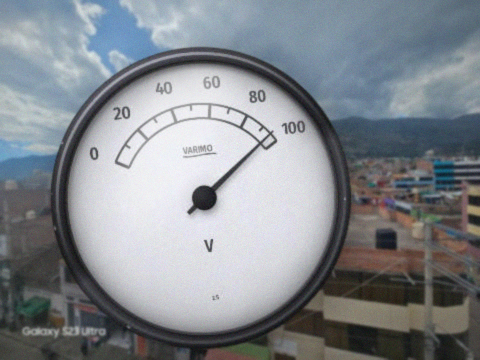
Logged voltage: 95 V
